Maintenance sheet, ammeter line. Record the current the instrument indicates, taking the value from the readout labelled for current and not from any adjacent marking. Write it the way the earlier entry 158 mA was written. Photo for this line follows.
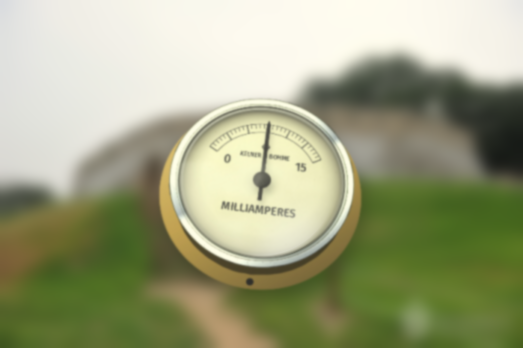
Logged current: 7.5 mA
